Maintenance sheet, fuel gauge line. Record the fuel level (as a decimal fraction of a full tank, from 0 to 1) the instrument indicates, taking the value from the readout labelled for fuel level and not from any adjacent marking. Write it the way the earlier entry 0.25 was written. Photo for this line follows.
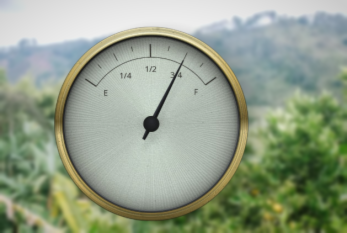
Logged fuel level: 0.75
